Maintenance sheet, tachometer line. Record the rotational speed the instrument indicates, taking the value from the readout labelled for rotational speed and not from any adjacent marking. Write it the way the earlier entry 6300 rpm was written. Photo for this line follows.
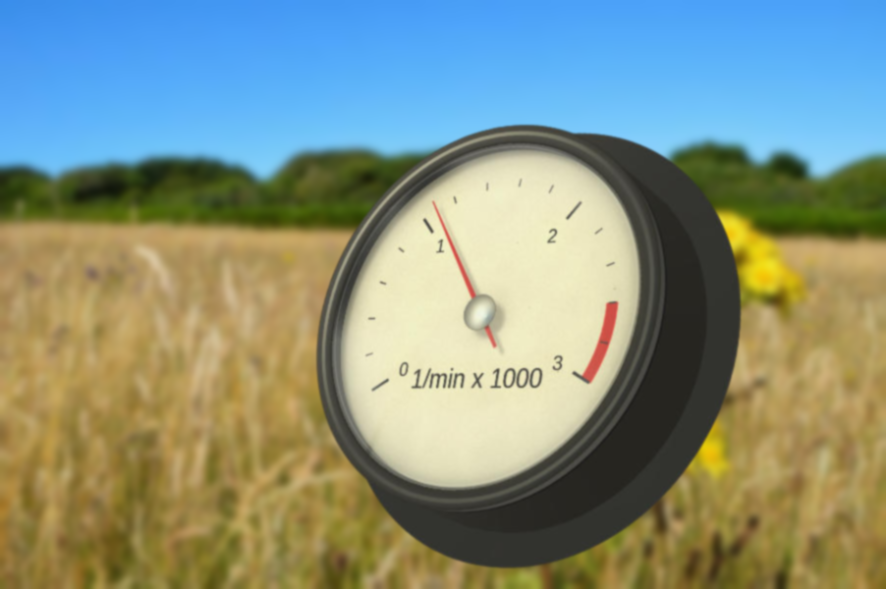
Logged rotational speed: 1100 rpm
